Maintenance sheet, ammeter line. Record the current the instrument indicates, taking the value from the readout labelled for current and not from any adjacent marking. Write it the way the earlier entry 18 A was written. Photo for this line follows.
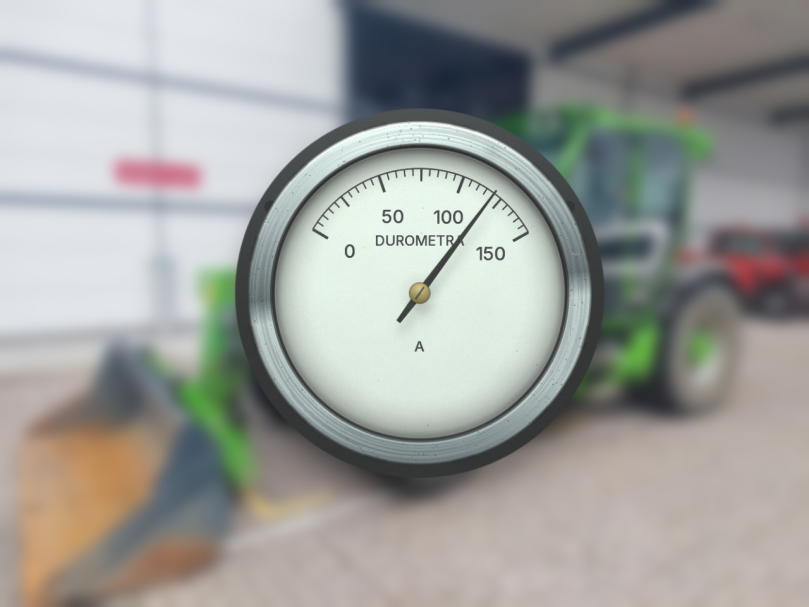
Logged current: 120 A
